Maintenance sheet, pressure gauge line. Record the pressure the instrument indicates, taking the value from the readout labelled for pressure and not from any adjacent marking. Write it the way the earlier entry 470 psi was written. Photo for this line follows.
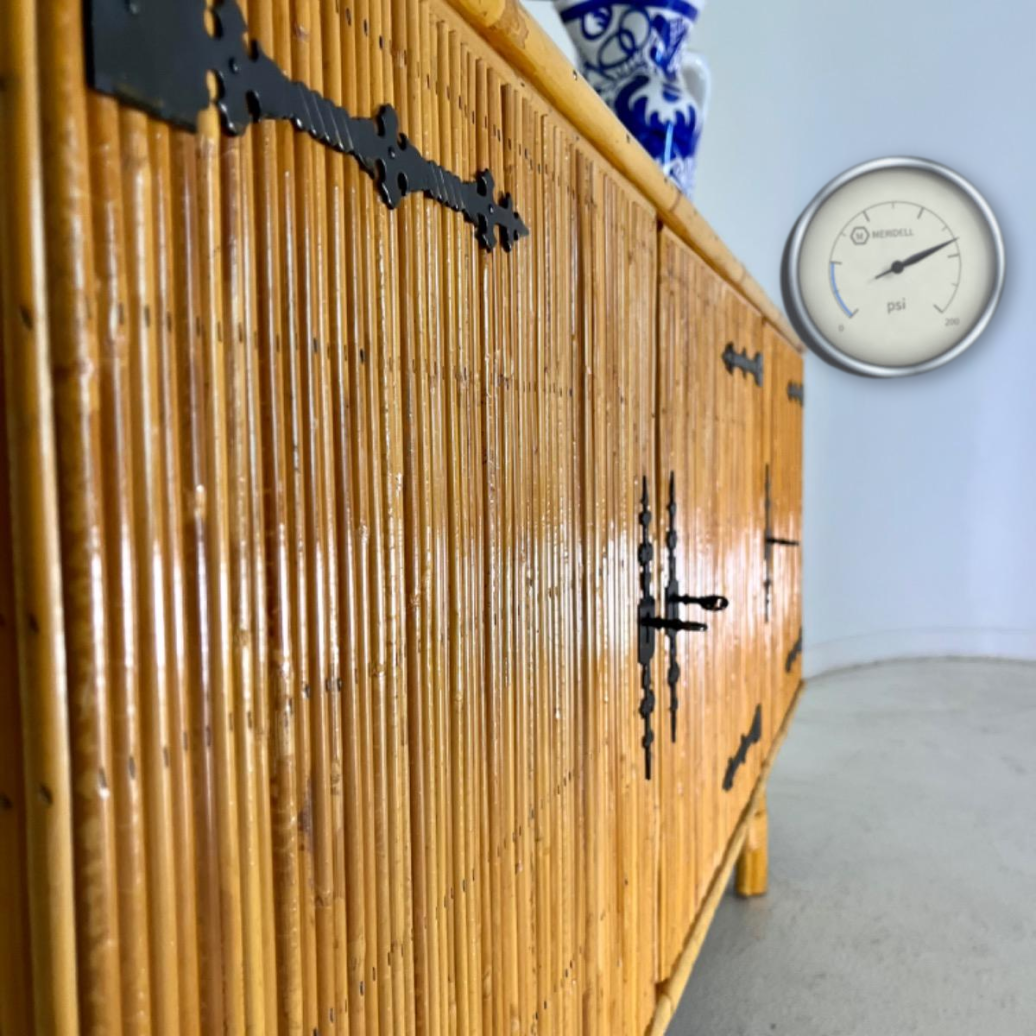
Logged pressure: 150 psi
